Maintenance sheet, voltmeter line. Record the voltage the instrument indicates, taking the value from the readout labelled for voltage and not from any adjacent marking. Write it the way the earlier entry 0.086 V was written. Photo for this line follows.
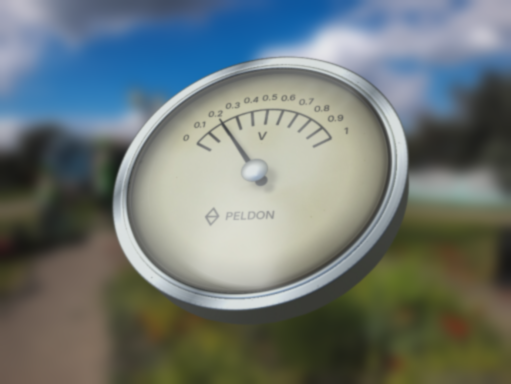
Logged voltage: 0.2 V
